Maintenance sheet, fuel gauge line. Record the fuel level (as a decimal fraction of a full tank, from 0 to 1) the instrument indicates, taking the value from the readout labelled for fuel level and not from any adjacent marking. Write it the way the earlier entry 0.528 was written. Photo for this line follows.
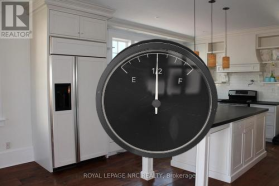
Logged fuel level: 0.5
